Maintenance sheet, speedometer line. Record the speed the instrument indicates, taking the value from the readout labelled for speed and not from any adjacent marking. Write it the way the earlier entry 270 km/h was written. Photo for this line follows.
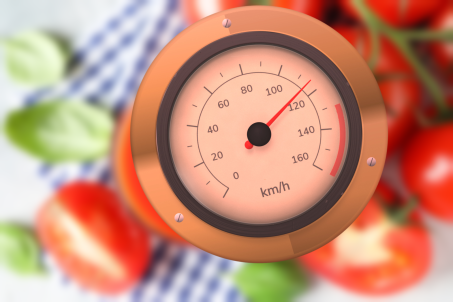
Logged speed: 115 km/h
